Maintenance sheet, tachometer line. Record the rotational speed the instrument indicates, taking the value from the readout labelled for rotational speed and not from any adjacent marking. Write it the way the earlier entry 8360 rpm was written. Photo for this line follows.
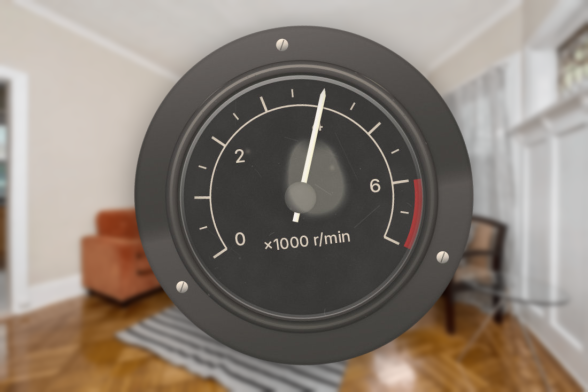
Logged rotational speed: 4000 rpm
